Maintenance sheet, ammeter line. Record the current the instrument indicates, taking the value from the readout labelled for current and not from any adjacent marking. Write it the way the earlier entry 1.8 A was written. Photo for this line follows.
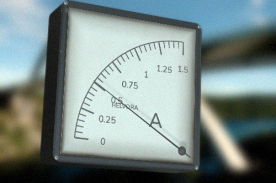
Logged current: 0.5 A
